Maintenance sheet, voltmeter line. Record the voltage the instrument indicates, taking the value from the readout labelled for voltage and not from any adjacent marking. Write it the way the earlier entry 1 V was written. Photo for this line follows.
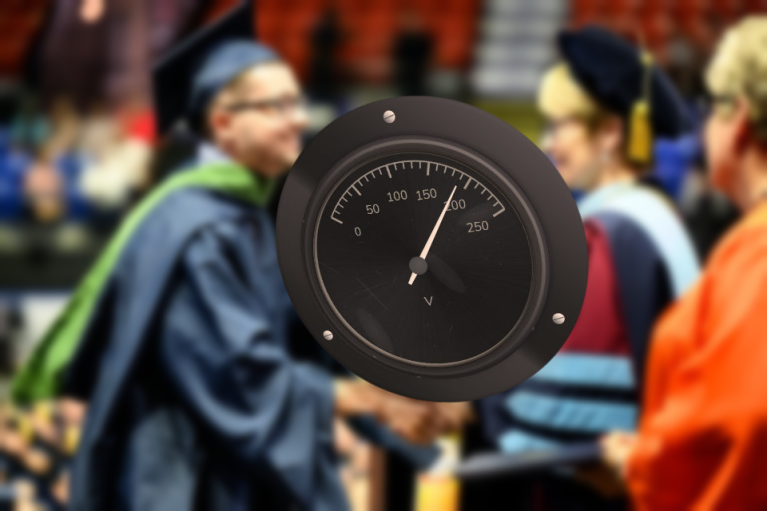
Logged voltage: 190 V
